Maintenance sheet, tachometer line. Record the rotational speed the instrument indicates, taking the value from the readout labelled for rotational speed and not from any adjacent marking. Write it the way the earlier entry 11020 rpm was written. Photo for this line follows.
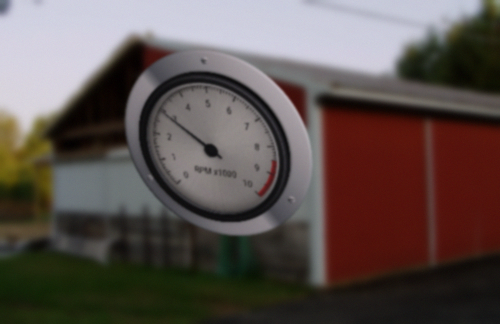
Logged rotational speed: 3000 rpm
